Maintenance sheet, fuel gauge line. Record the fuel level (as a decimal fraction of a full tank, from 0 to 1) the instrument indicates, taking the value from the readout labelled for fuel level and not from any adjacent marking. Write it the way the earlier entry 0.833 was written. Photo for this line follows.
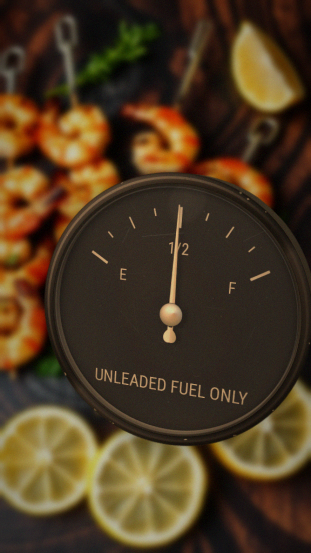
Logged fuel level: 0.5
